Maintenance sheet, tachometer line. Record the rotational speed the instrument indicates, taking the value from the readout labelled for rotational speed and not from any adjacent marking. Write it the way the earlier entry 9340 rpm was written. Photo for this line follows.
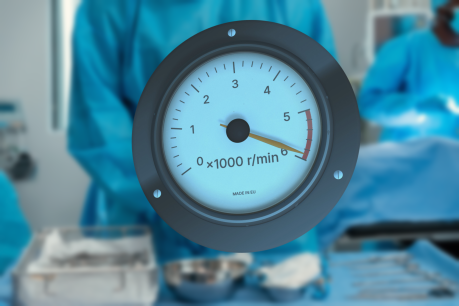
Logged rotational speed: 5900 rpm
